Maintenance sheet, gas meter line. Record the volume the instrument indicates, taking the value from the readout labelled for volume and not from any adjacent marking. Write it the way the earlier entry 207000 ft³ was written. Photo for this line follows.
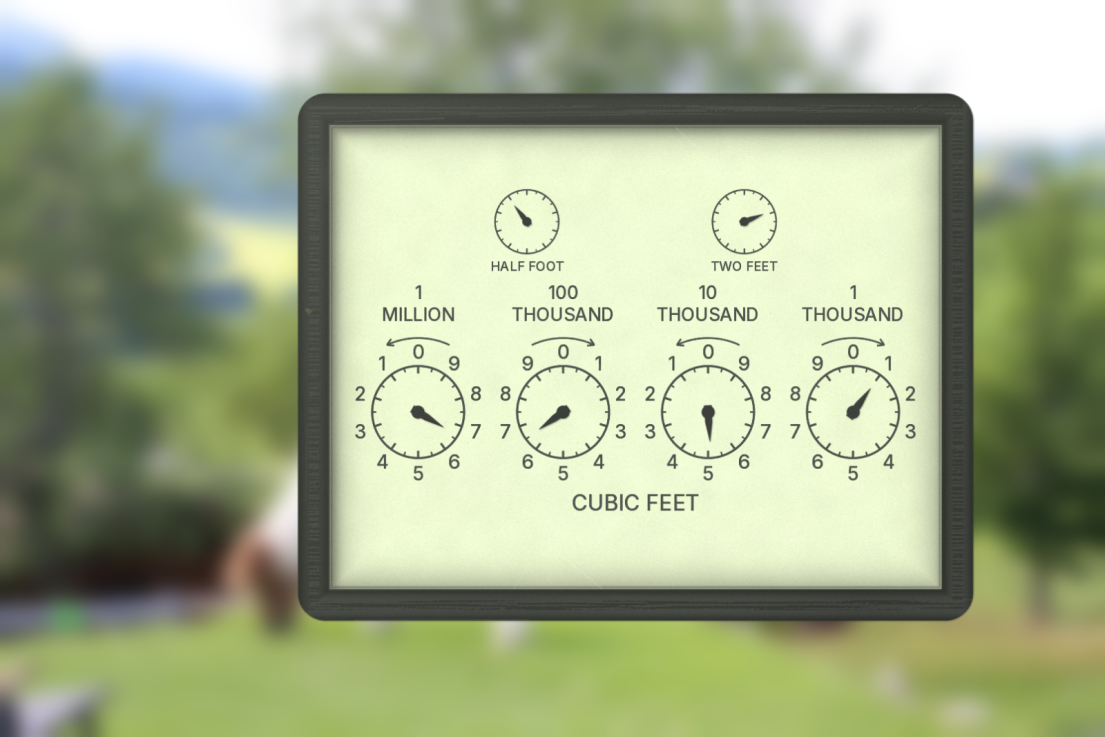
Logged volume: 665100 ft³
